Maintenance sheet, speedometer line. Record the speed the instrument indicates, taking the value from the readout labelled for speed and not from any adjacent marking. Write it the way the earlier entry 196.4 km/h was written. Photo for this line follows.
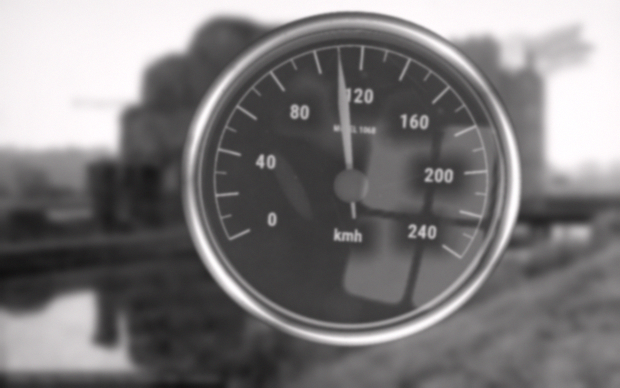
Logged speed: 110 km/h
